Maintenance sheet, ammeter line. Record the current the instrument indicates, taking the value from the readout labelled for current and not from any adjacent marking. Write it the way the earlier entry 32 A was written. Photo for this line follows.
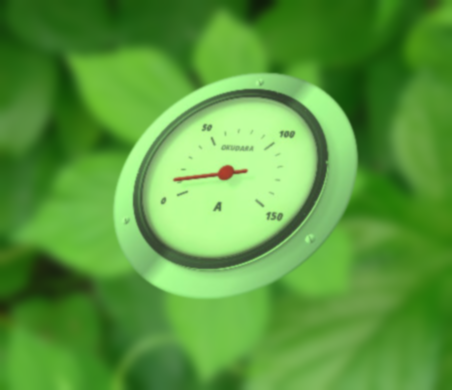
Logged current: 10 A
